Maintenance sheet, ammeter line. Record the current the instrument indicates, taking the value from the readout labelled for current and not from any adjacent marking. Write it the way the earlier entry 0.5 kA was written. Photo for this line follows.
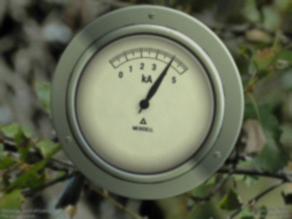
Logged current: 4 kA
